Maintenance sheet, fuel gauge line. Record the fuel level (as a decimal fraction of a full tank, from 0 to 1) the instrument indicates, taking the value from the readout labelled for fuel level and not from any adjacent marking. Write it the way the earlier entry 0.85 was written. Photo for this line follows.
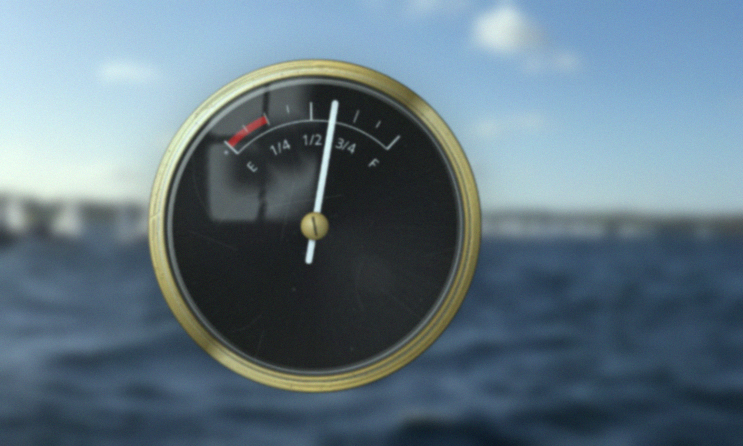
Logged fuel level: 0.625
